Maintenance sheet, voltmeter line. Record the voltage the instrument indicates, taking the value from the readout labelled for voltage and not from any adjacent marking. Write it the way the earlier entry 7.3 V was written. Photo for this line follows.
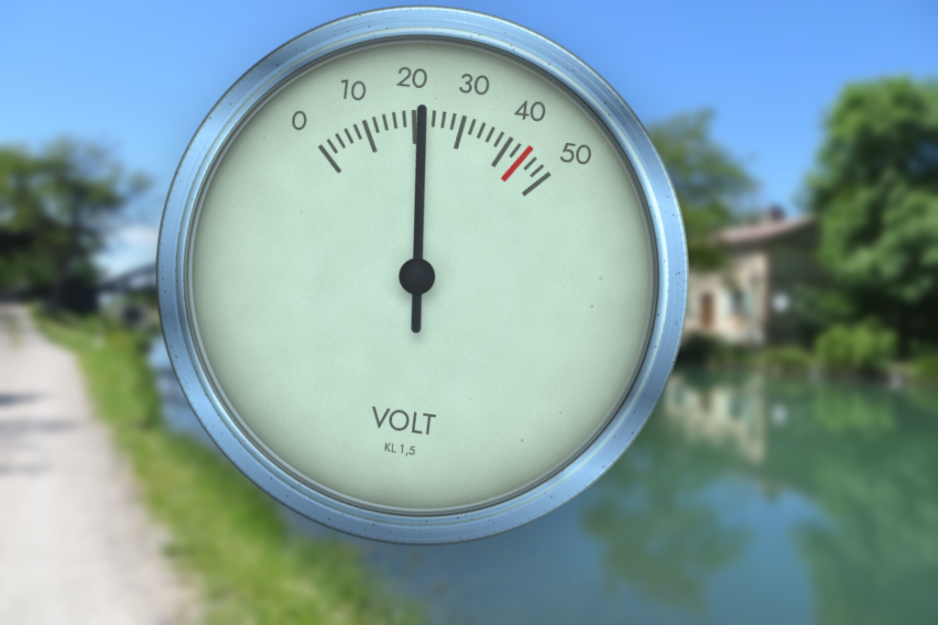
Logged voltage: 22 V
